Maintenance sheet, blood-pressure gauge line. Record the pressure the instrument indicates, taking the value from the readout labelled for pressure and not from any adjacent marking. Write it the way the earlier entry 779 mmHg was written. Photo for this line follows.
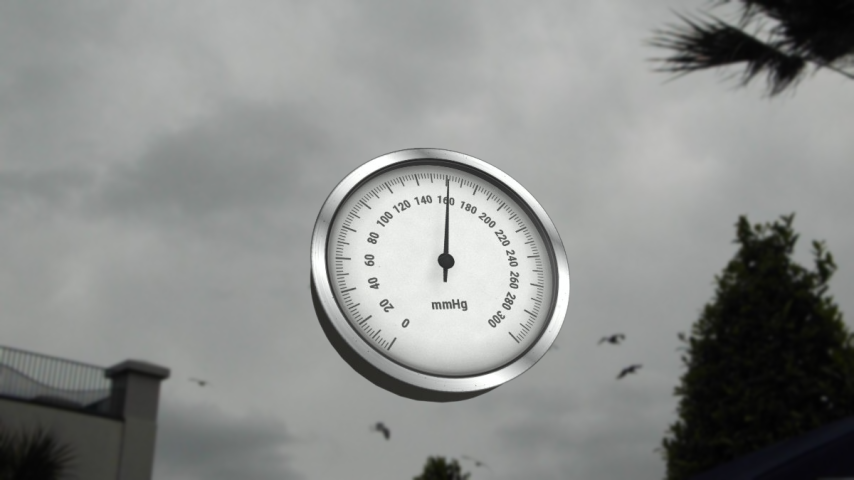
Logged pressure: 160 mmHg
